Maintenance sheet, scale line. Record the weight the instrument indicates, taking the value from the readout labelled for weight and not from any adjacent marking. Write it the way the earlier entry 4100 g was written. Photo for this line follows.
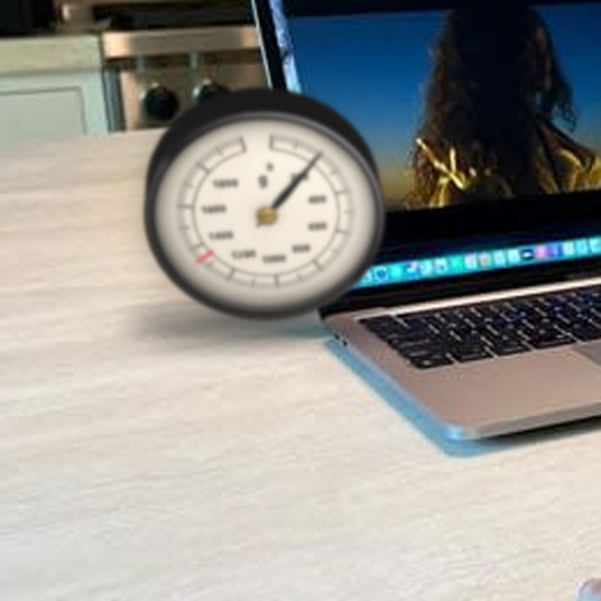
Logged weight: 200 g
